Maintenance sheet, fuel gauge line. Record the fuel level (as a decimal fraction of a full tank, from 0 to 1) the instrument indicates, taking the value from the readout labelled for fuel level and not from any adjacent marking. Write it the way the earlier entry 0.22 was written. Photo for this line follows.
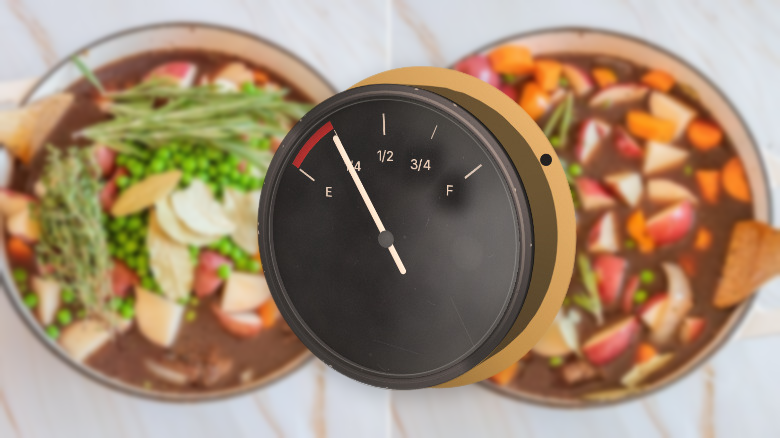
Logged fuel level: 0.25
